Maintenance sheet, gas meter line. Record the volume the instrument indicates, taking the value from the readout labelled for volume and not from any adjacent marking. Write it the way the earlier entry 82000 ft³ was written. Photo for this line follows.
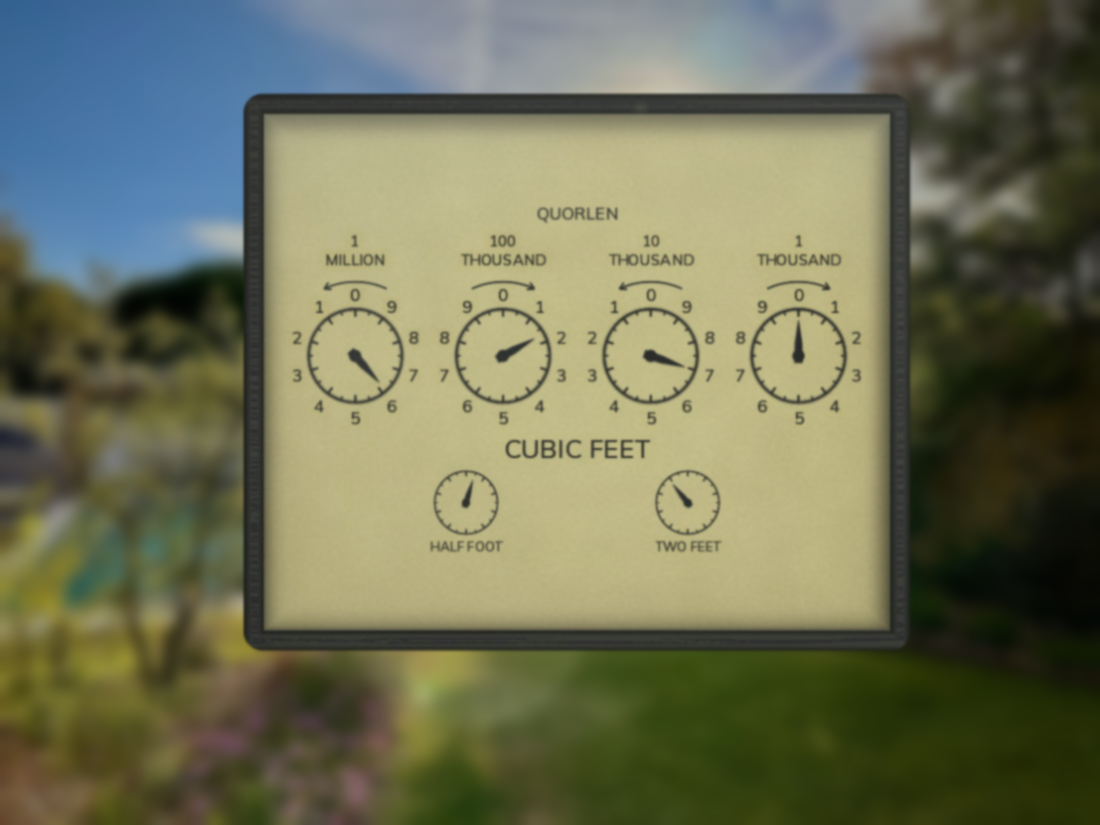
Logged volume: 617000 ft³
